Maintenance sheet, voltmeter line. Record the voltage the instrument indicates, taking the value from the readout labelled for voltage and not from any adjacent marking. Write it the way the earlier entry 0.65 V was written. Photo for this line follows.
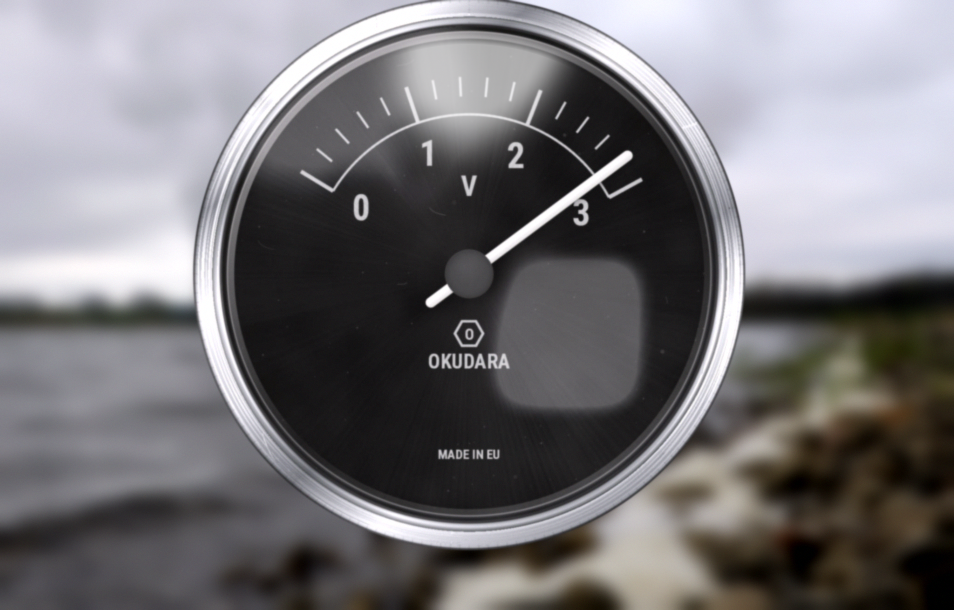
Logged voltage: 2.8 V
